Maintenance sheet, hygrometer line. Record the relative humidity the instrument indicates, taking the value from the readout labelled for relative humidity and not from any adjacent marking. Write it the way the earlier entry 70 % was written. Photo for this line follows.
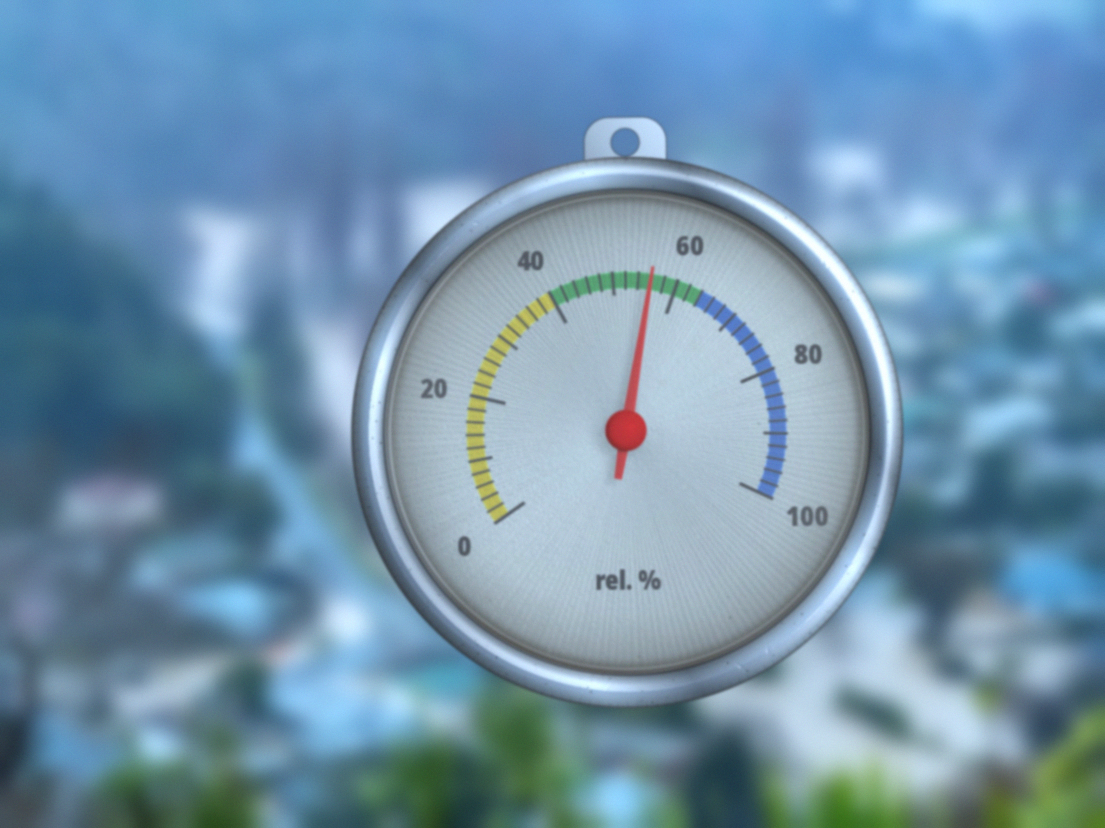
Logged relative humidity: 56 %
